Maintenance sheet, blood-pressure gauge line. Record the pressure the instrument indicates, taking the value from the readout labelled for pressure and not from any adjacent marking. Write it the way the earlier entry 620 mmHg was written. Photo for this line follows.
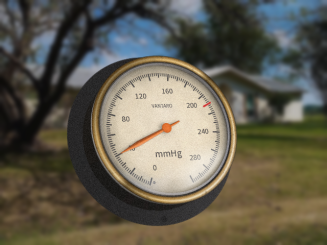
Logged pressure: 40 mmHg
